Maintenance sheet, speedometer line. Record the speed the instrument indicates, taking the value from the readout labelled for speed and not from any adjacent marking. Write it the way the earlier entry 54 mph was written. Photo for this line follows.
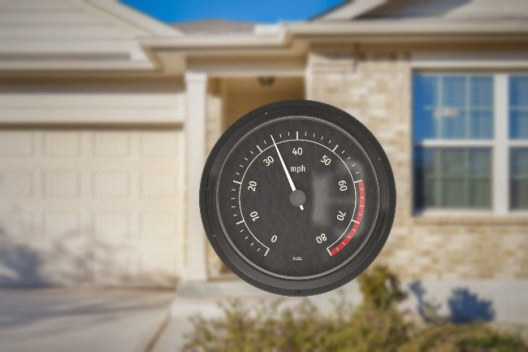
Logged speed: 34 mph
